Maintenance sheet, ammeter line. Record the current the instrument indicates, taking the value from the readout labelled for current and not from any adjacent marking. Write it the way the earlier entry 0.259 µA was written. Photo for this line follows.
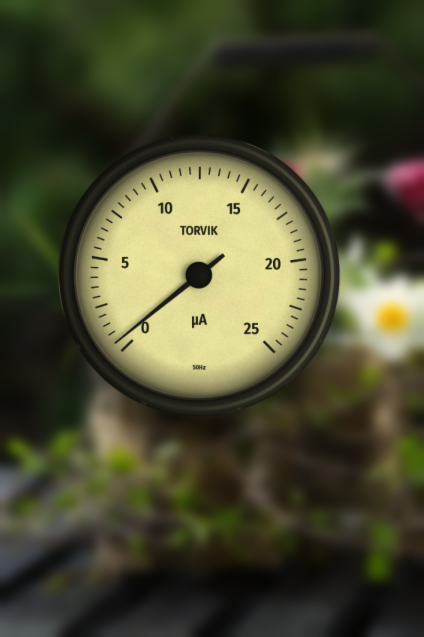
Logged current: 0.5 µA
